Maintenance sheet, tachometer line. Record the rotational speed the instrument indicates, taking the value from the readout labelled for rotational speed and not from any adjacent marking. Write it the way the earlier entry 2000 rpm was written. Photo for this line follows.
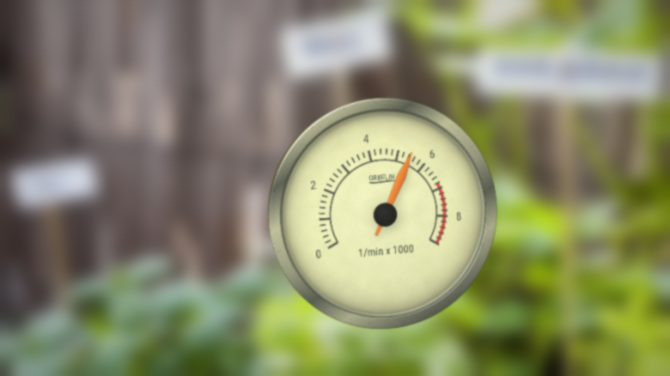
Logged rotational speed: 5400 rpm
